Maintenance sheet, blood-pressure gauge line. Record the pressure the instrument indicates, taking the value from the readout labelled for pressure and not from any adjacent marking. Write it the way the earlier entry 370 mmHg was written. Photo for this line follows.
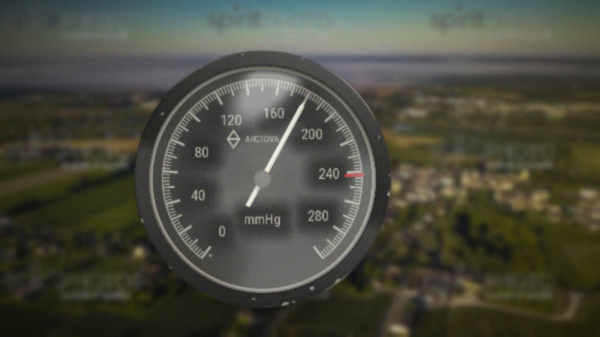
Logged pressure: 180 mmHg
